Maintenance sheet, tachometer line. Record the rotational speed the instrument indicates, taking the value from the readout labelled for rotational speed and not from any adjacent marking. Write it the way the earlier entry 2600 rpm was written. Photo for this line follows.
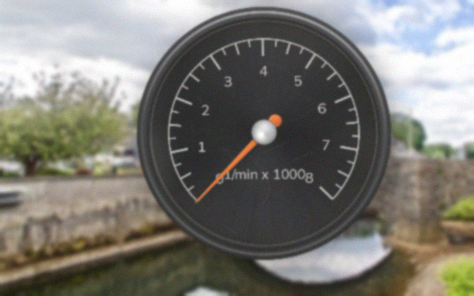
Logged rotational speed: 0 rpm
